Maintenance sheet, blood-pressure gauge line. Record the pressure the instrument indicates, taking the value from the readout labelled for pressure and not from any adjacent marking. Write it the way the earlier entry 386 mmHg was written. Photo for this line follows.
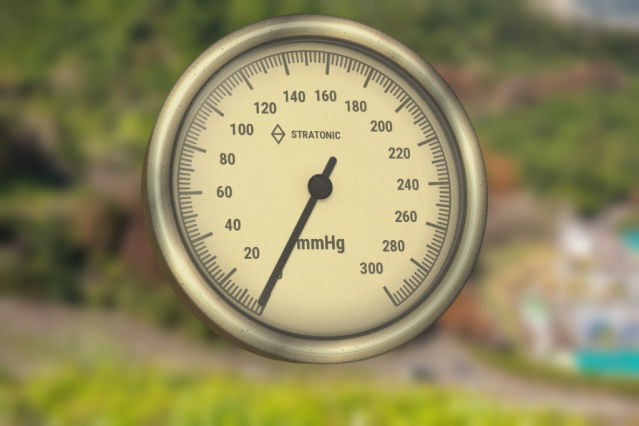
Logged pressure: 2 mmHg
